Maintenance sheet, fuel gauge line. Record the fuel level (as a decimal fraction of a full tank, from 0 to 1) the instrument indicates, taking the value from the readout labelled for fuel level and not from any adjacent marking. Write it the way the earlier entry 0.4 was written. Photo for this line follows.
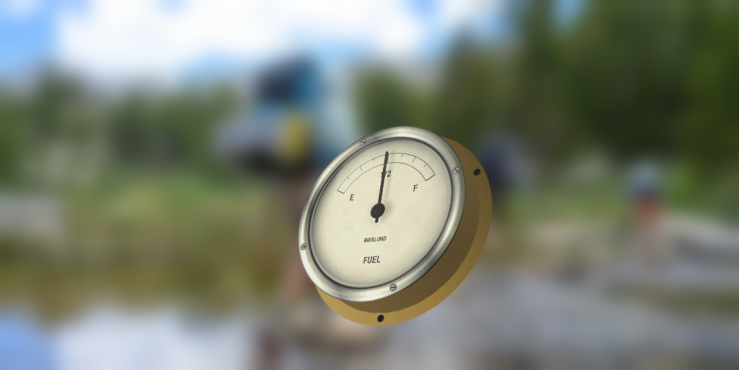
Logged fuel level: 0.5
